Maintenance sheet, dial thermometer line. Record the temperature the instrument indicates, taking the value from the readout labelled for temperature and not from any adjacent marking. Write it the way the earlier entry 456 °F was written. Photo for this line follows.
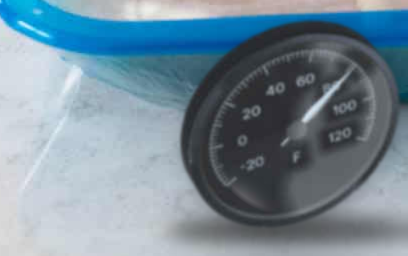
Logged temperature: 80 °F
